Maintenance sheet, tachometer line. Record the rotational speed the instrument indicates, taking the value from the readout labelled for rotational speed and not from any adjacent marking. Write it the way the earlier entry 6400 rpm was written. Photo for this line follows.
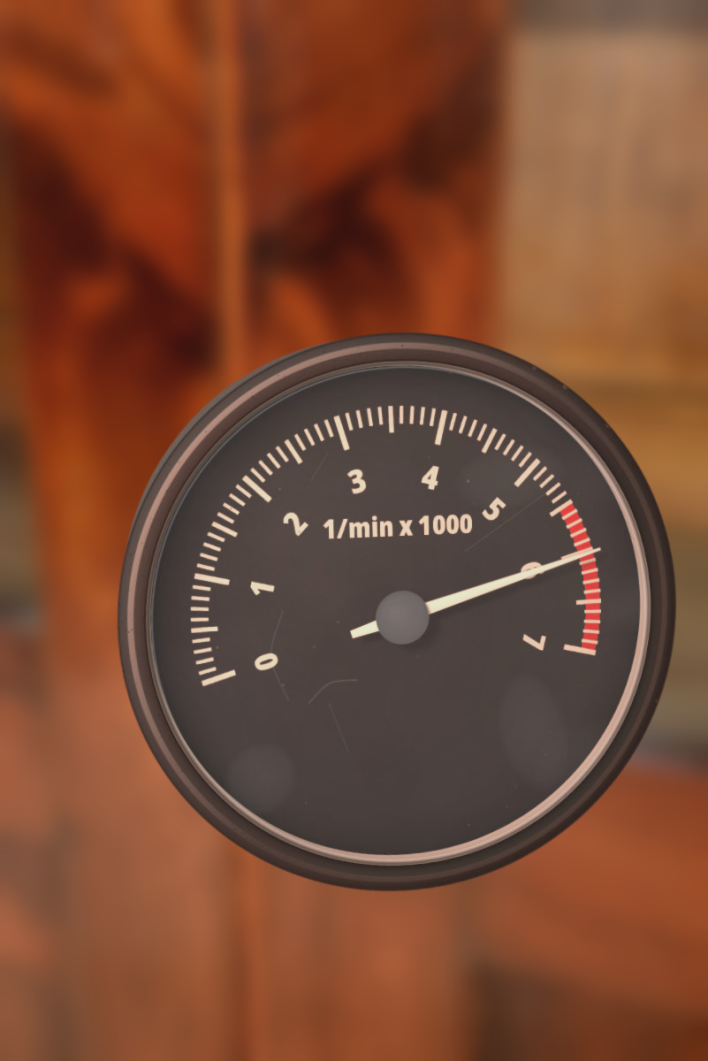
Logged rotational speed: 6000 rpm
